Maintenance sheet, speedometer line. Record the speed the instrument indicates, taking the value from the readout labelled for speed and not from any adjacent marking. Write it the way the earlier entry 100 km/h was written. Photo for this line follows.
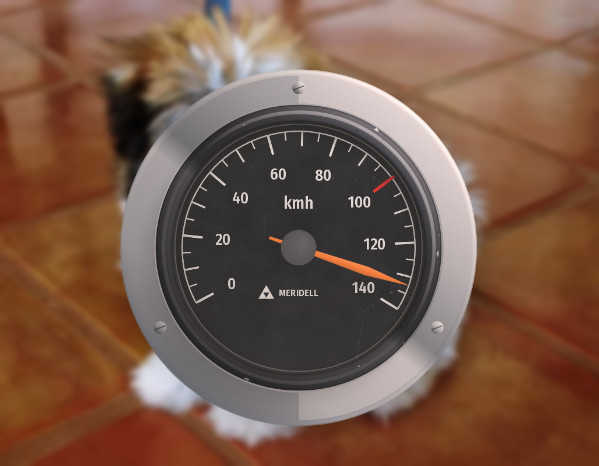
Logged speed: 132.5 km/h
